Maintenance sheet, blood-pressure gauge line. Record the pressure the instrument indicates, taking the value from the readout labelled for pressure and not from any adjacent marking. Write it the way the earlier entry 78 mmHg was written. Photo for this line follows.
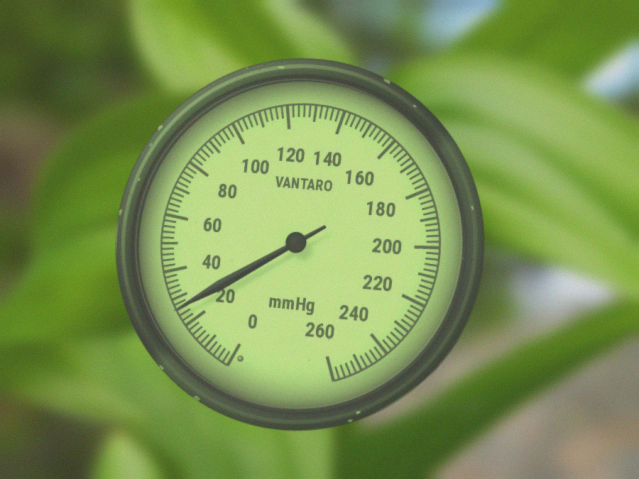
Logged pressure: 26 mmHg
